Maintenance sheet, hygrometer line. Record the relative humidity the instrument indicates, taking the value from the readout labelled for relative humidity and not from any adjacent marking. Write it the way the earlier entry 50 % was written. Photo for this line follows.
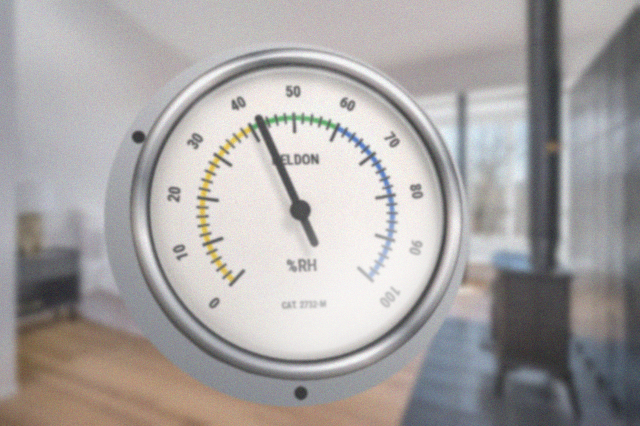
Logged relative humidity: 42 %
